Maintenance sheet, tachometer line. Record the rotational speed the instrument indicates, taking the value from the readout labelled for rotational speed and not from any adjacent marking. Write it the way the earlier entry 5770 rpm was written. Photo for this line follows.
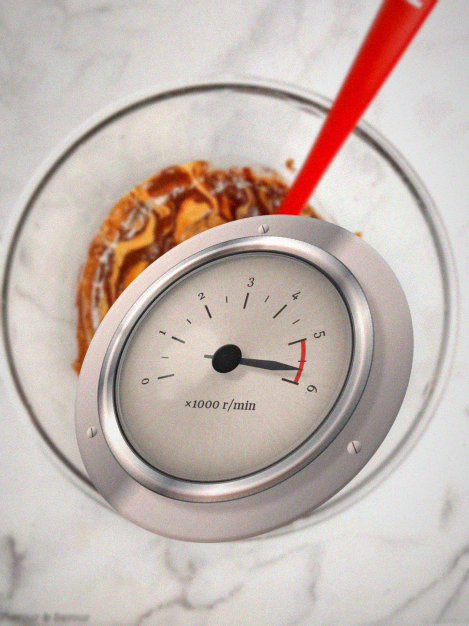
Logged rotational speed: 5750 rpm
